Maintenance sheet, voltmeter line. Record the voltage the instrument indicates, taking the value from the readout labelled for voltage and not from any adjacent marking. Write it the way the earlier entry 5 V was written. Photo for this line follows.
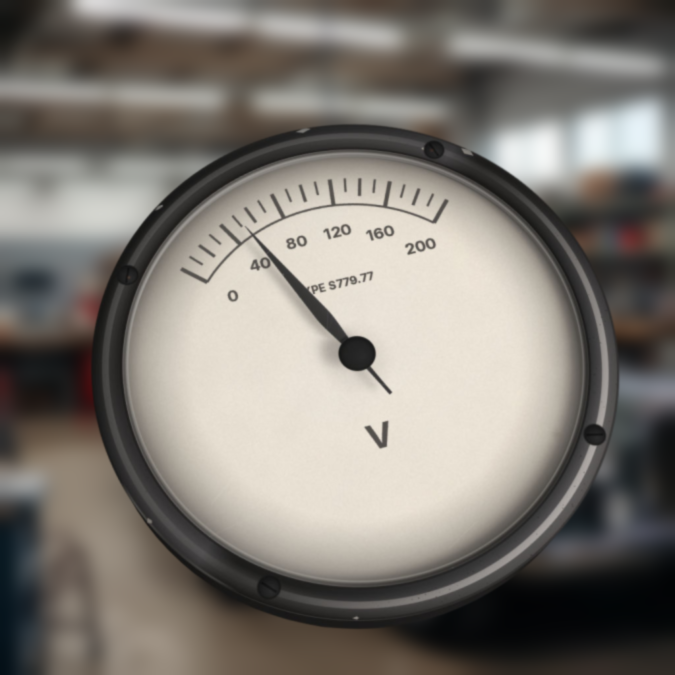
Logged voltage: 50 V
